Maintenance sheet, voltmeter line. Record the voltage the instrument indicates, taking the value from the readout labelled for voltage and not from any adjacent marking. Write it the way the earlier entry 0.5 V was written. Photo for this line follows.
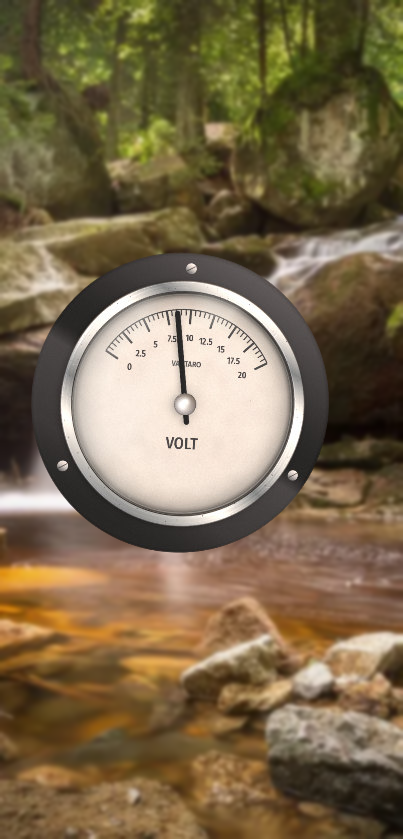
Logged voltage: 8.5 V
